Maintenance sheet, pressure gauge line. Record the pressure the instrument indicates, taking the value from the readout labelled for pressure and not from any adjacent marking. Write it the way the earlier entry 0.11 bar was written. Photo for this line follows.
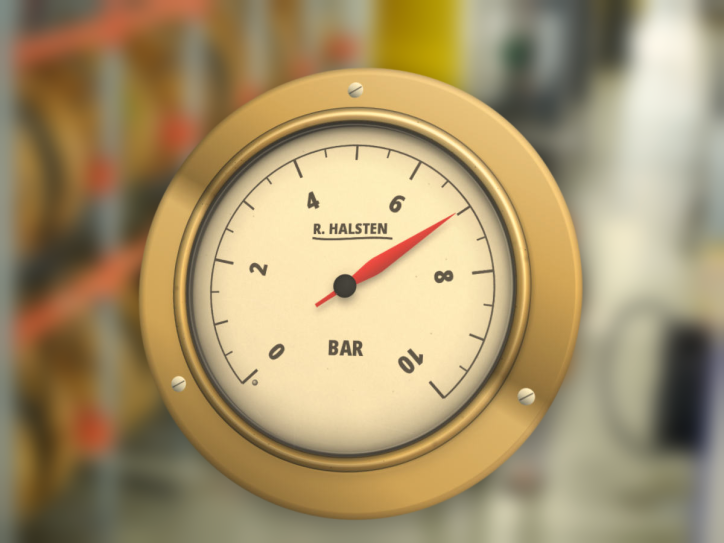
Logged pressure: 7 bar
